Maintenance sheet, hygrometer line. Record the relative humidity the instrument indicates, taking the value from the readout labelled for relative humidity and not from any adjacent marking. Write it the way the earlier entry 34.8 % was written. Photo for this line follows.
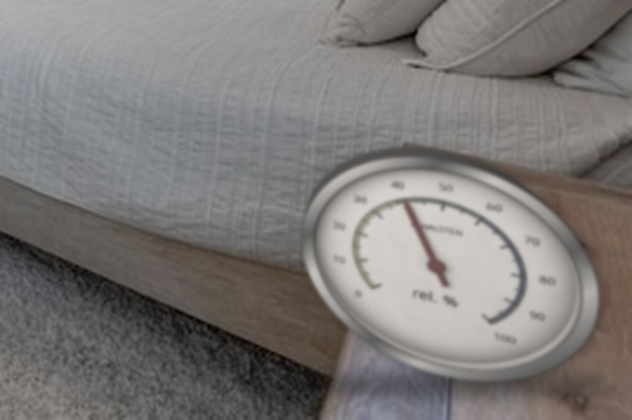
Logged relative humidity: 40 %
